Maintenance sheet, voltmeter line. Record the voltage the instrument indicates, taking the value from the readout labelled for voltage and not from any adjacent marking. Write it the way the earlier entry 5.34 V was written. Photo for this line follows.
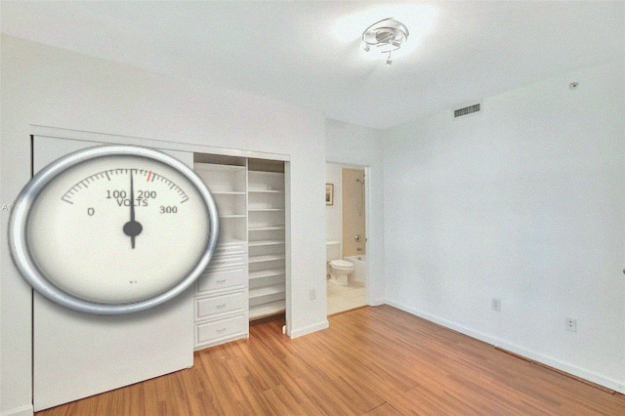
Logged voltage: 150 V
